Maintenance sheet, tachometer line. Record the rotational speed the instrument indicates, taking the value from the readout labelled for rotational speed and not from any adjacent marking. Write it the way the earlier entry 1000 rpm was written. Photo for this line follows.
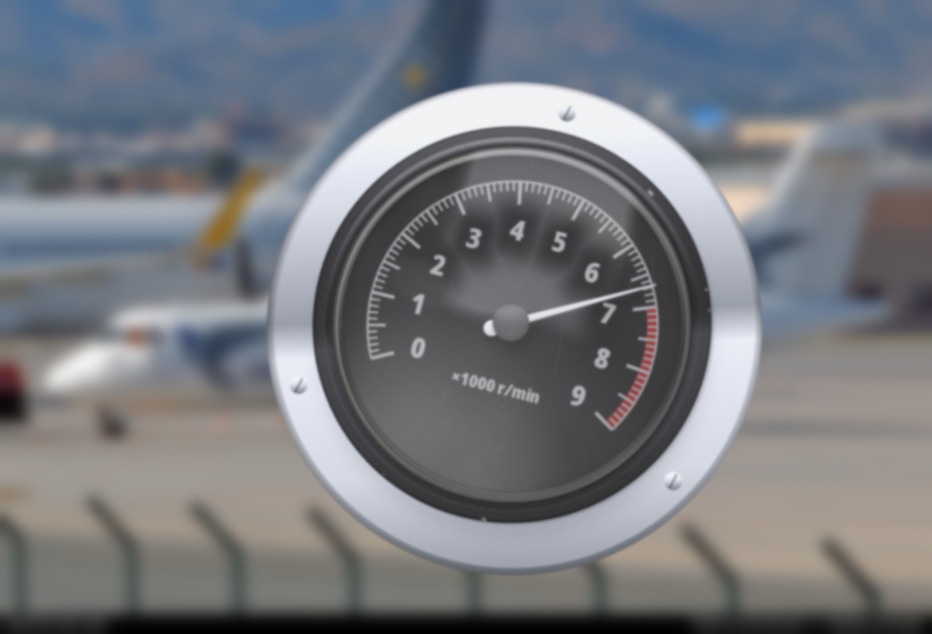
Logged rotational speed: 6700 rpm
